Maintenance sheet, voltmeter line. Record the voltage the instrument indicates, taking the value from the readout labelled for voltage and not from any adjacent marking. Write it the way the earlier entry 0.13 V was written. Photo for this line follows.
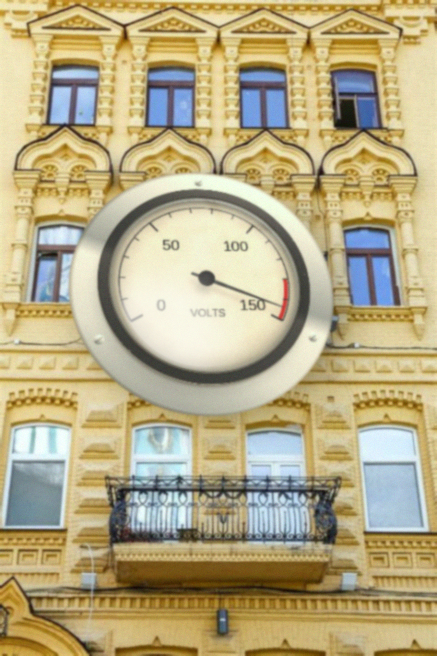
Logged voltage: 145 V
